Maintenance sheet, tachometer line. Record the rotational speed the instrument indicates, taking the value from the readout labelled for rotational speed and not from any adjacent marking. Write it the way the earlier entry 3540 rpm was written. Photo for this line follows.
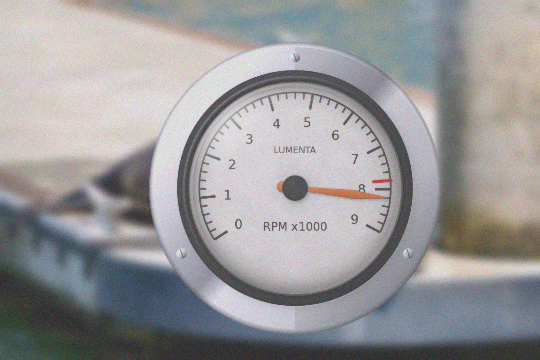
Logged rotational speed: 8200 rpm
